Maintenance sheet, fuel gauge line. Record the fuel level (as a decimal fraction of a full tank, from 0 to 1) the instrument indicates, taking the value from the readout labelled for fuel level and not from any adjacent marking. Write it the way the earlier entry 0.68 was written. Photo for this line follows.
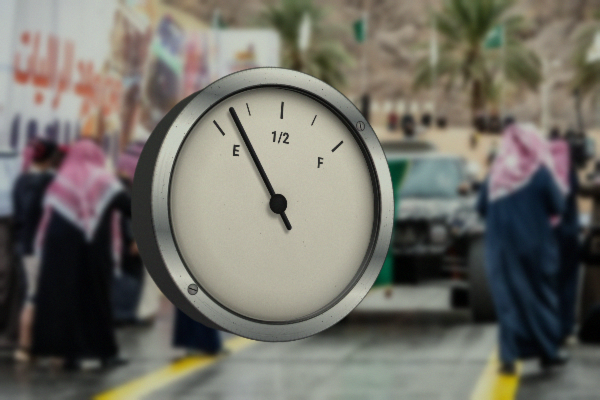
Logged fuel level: 0.125
